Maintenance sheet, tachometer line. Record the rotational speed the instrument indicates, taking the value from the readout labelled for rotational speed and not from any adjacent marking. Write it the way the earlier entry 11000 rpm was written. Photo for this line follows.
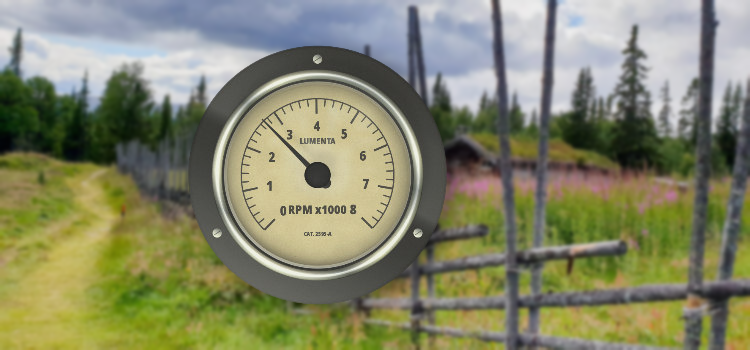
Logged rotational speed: 2700 rpm
